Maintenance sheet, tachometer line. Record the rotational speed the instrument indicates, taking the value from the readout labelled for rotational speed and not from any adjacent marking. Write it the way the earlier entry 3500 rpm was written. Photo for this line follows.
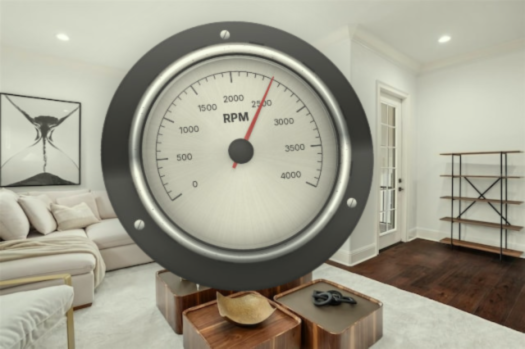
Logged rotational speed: 2500 rpm
